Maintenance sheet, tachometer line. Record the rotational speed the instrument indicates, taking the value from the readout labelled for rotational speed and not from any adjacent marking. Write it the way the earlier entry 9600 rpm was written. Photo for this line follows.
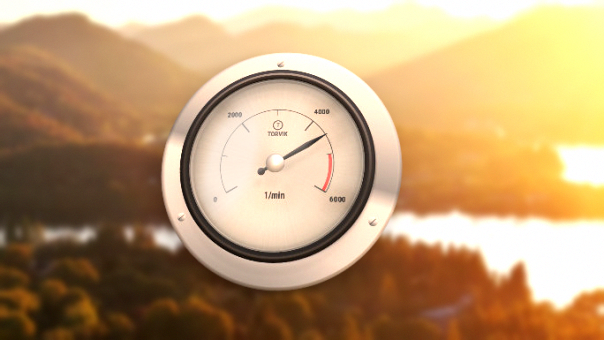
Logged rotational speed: 4500 rpm
